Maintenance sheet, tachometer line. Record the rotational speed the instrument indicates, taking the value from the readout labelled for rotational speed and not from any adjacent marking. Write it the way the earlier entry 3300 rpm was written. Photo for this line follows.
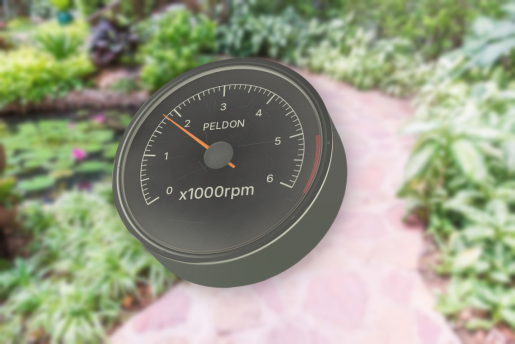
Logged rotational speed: 1800 rpm
